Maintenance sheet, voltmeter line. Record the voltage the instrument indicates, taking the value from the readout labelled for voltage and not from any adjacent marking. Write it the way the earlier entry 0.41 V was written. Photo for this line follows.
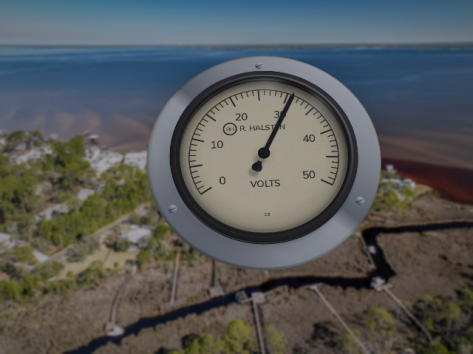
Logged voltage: 31 V
